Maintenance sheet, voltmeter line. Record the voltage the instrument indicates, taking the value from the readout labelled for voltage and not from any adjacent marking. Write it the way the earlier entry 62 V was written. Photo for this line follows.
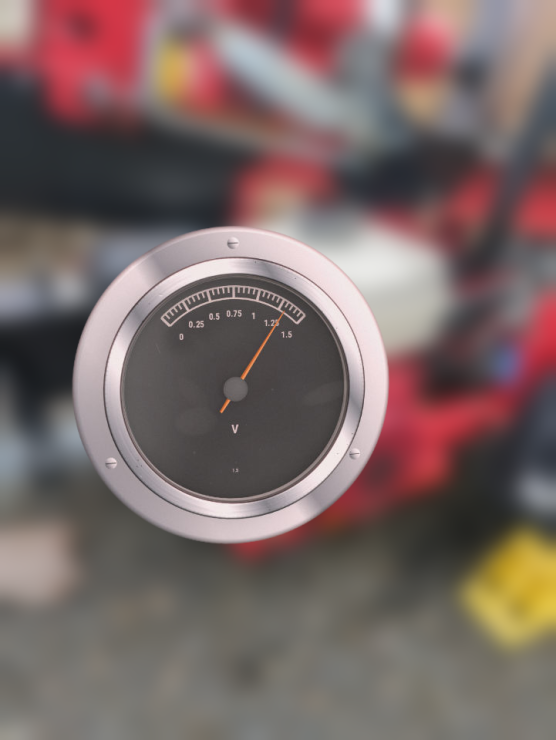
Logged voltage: 1.3 V
